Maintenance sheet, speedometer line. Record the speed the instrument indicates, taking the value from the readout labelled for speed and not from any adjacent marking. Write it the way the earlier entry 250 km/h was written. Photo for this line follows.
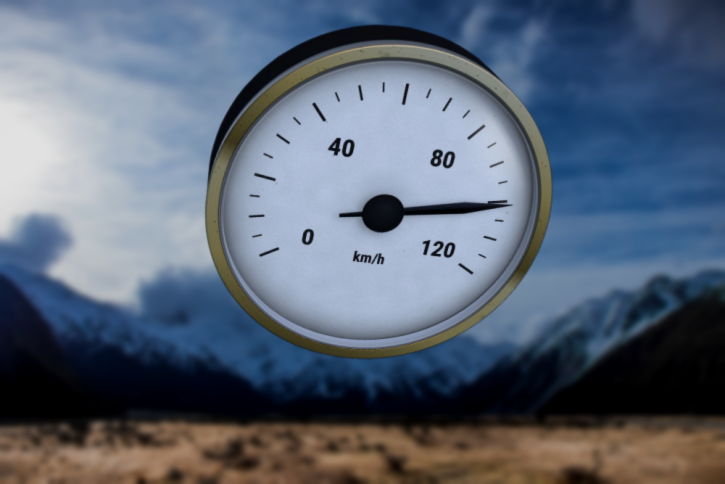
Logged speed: 100 km/h
